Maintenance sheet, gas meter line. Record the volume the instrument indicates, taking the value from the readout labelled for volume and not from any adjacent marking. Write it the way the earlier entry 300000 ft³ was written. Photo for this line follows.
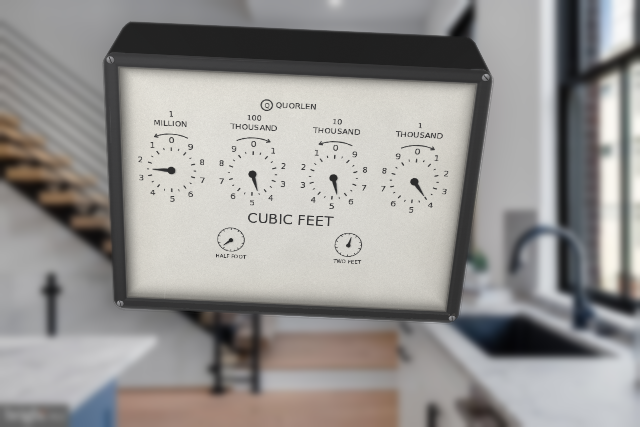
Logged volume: 245400 ft³
